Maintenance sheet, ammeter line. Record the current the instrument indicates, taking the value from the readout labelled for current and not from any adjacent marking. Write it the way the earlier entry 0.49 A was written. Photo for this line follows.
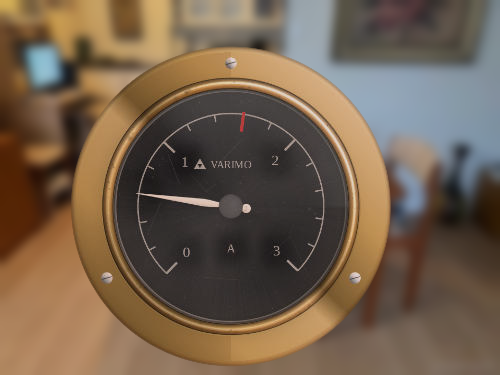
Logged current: 0.6 A
